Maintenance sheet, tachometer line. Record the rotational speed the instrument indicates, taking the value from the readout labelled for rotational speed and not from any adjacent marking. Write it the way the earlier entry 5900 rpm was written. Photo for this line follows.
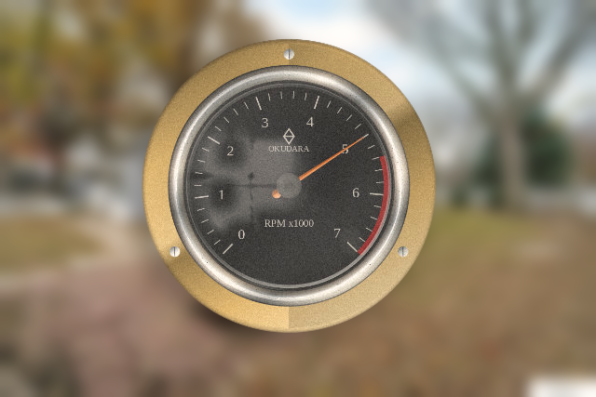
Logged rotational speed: 5000 rpm
